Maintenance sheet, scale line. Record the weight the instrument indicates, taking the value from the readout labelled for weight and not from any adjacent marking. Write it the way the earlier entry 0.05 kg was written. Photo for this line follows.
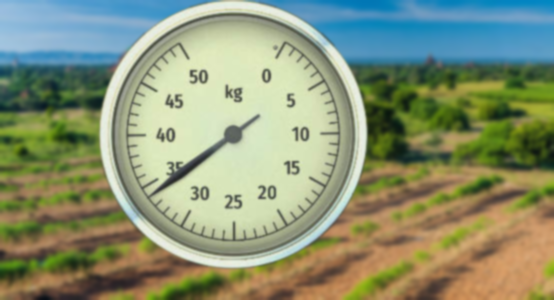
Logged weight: 34 kg
